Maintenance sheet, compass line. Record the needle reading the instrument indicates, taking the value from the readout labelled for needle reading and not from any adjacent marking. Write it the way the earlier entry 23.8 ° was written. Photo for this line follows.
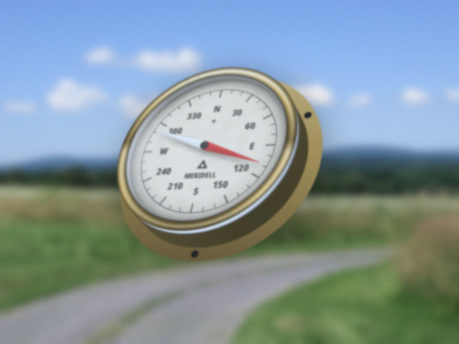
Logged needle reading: 110 °
